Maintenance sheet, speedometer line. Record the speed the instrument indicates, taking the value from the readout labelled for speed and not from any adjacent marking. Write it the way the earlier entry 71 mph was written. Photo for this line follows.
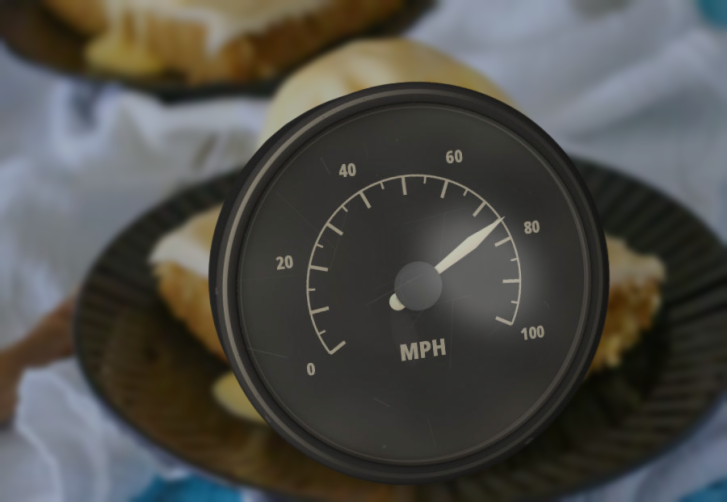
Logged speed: 75 mph
